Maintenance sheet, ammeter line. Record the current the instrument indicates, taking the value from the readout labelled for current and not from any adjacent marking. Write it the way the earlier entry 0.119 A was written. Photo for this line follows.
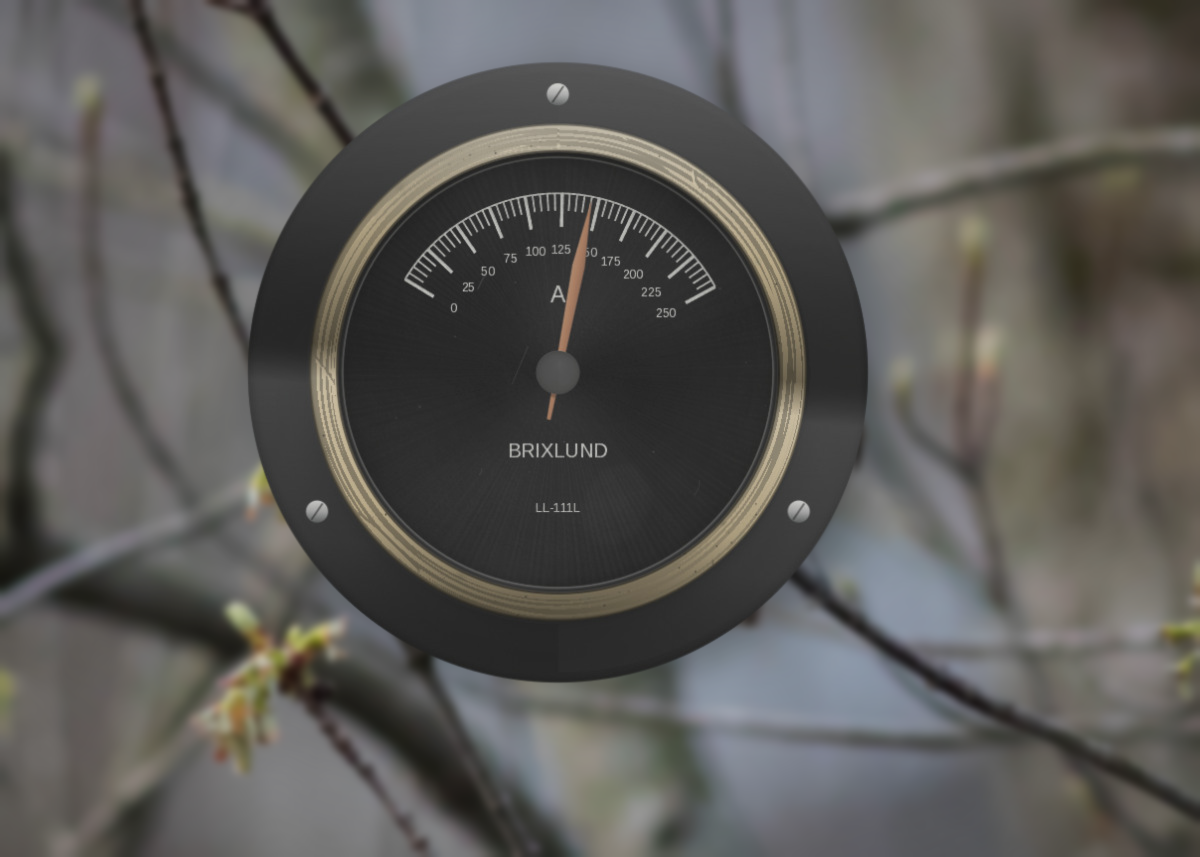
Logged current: 145 A
